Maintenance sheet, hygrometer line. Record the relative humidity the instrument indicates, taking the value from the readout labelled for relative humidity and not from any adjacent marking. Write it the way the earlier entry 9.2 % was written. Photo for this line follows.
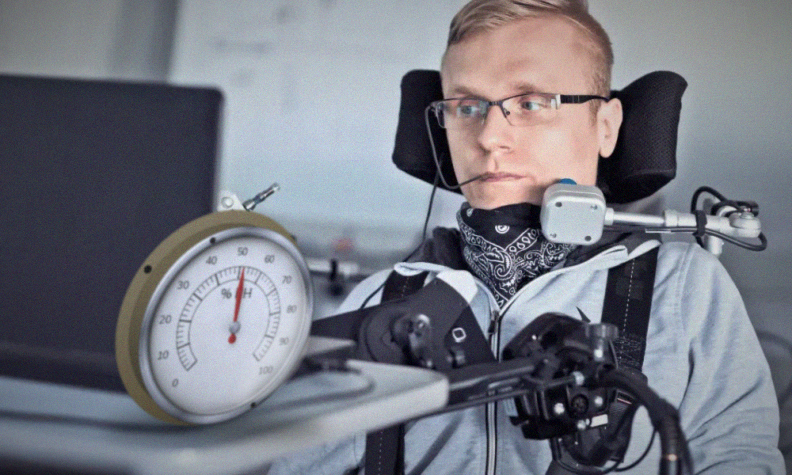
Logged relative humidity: 50 %
